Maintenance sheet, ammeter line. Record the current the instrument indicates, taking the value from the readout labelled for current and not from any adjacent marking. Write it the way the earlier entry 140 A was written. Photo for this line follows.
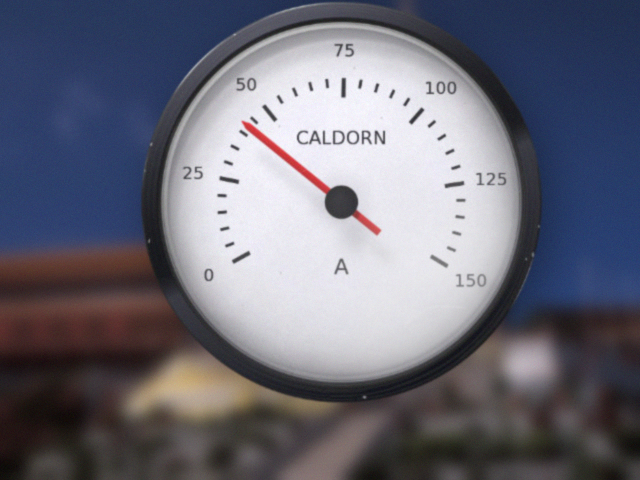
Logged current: 42.5 A
